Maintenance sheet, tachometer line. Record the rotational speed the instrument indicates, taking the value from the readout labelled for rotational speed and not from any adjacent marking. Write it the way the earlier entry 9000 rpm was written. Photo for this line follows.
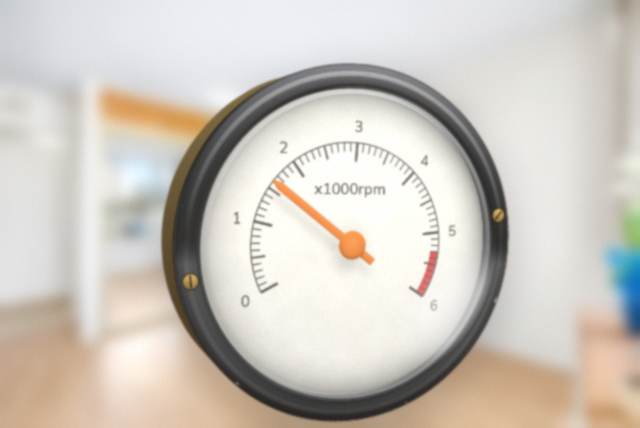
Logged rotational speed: 1600 rpm
